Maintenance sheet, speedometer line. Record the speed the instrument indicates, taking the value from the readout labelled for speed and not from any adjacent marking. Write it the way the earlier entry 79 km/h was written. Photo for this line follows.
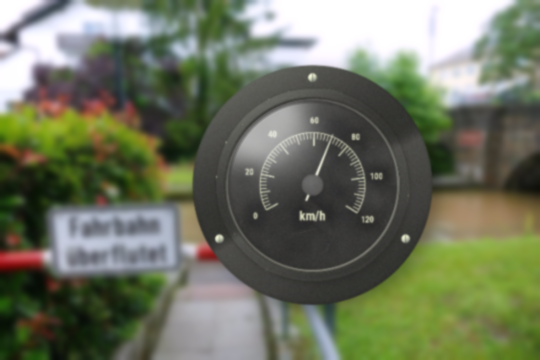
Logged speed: 70 km/h
